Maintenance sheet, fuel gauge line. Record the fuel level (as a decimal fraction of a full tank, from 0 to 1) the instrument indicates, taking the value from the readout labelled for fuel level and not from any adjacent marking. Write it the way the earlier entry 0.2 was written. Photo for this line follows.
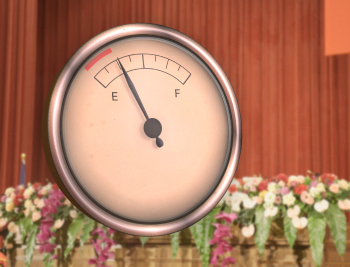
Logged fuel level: 0.25
